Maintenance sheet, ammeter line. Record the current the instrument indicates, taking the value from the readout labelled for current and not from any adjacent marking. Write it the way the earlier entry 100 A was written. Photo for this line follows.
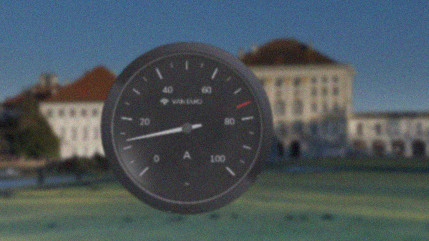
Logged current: 12.5 A
